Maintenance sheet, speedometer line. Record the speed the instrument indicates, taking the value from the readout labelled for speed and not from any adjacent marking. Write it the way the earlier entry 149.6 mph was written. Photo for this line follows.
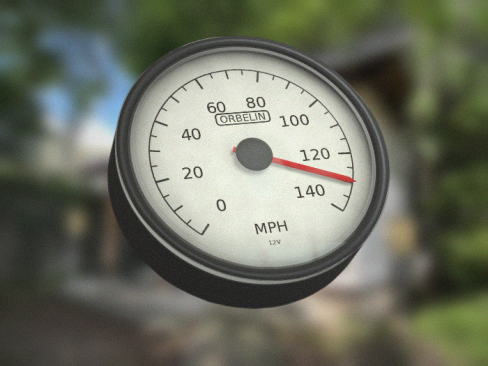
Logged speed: 130 mph
